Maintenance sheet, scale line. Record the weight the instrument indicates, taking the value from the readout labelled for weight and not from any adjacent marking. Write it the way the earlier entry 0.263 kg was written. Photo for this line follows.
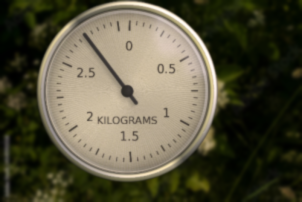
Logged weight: 2.75 kg
